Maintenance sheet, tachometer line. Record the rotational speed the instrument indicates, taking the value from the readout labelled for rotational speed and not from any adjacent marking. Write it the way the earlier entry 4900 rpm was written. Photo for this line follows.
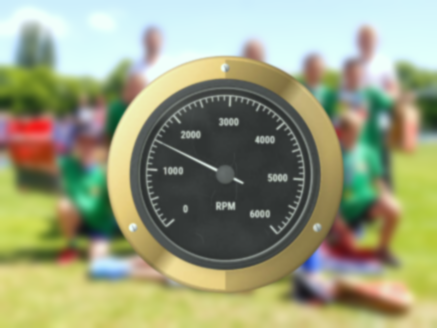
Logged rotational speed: 1500 rpm
